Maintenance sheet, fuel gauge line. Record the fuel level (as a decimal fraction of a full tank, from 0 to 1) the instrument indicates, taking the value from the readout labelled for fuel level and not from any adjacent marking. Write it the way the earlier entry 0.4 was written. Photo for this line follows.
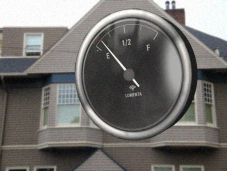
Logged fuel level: 0.125
